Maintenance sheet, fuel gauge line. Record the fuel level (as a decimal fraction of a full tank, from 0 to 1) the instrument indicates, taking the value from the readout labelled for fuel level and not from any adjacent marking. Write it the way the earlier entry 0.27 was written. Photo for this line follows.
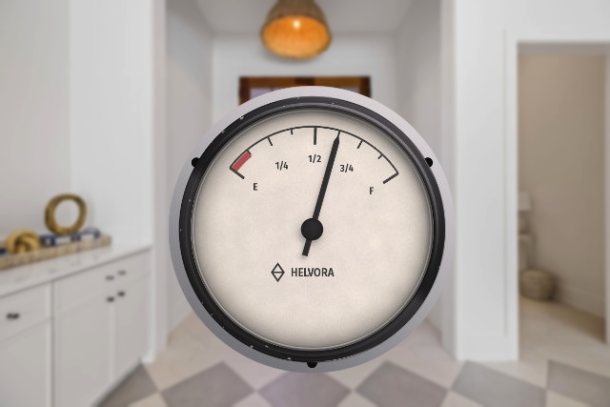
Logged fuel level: 0.625
